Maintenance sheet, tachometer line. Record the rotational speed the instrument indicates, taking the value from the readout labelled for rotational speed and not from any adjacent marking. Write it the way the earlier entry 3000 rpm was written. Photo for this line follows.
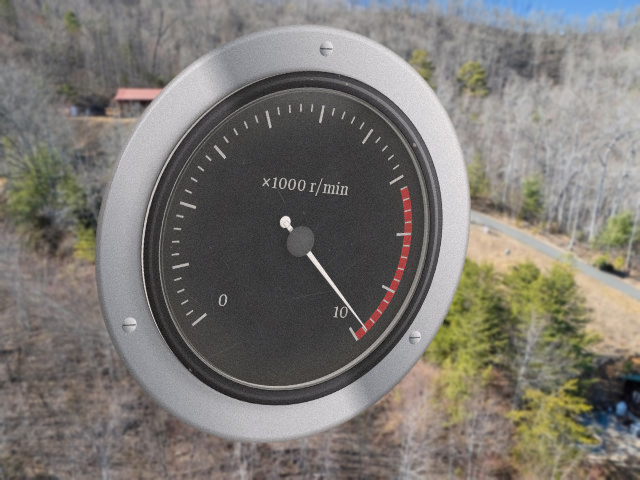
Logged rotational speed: 9800 rpm
